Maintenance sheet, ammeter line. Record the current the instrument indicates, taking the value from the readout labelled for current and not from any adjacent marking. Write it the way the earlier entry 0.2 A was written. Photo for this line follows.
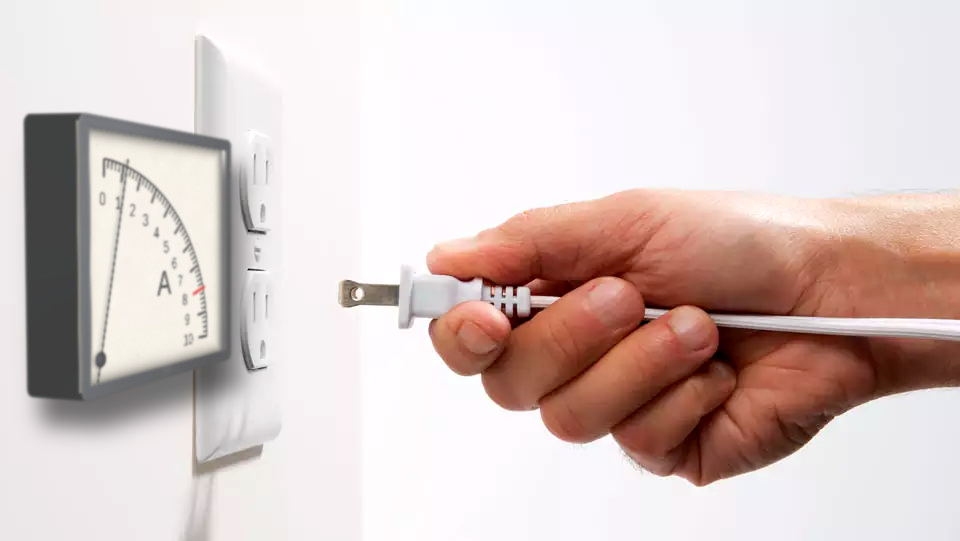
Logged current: 1 A
